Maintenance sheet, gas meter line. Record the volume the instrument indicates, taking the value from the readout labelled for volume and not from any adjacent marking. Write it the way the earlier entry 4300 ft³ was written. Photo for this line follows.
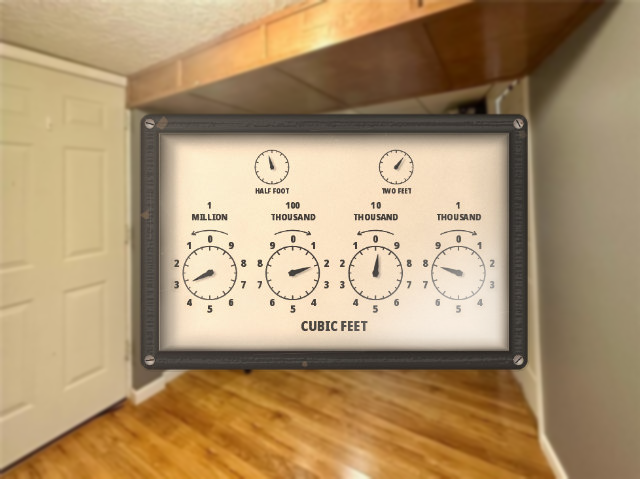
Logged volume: 319800 ft³
